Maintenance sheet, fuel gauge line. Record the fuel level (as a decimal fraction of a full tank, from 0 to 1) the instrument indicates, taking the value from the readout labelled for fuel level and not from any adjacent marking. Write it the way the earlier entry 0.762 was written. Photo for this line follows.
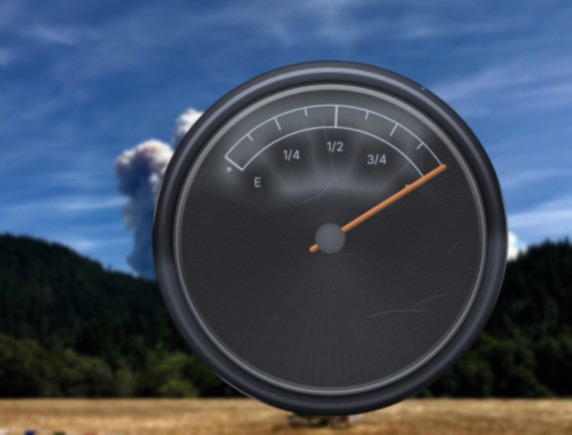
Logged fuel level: 1
